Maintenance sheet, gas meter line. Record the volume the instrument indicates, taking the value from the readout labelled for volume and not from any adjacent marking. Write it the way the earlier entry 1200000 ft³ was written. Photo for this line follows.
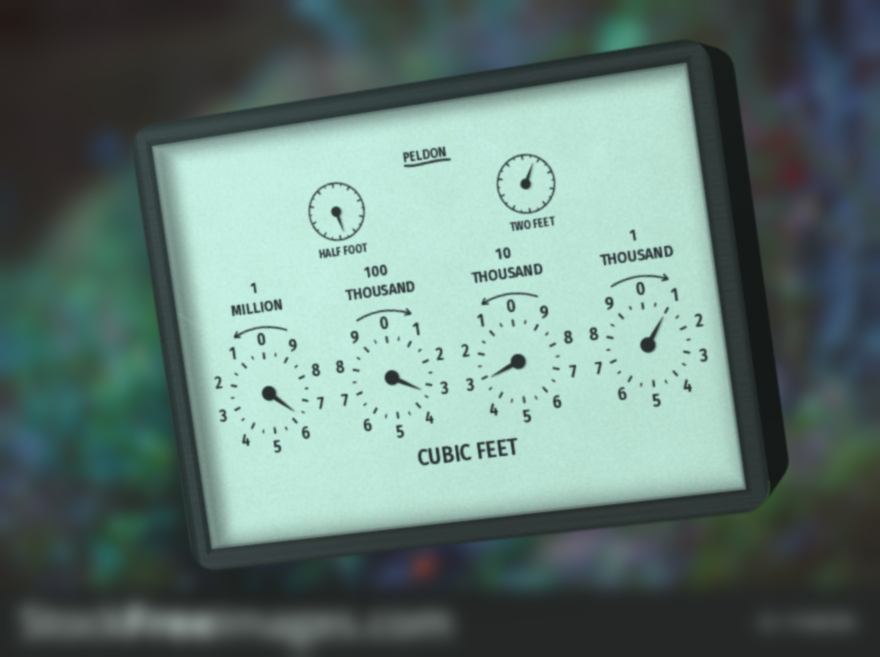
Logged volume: 633100 ft³
